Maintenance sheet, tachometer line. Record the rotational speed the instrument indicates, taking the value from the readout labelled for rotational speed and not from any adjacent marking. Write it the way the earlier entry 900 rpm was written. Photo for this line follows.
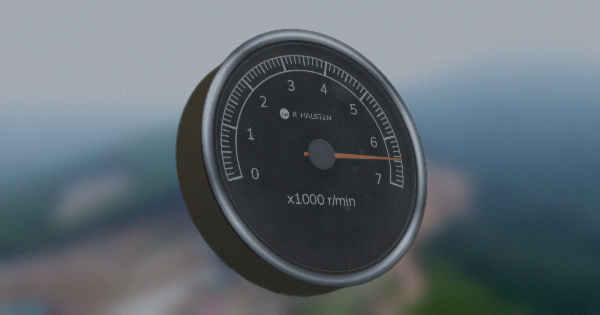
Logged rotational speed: 6500 rpm
